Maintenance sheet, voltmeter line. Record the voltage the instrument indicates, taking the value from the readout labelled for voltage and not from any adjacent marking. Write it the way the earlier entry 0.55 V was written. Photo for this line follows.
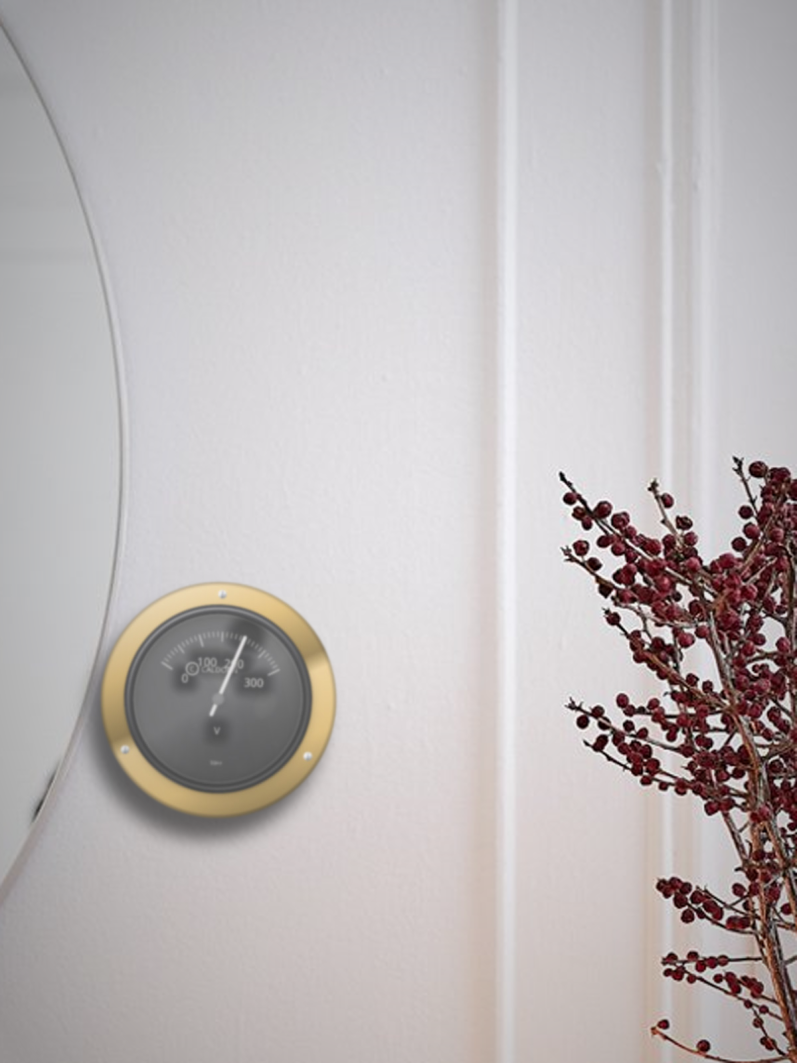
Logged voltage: 200 V
